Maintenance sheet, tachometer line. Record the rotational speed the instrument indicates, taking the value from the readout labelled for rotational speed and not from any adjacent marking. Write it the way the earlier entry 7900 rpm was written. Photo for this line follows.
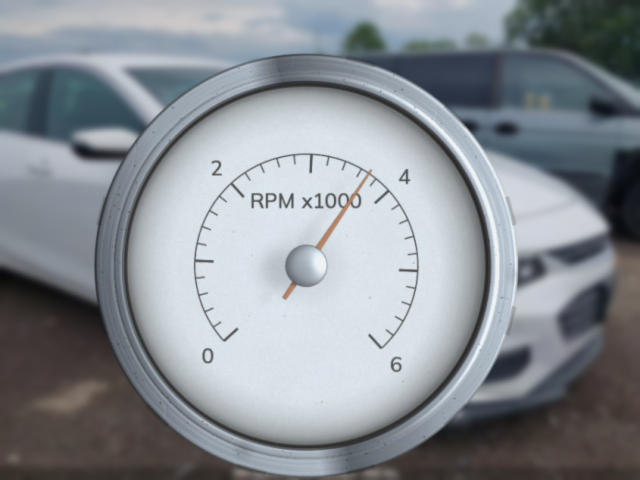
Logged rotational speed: 3700 rpm
